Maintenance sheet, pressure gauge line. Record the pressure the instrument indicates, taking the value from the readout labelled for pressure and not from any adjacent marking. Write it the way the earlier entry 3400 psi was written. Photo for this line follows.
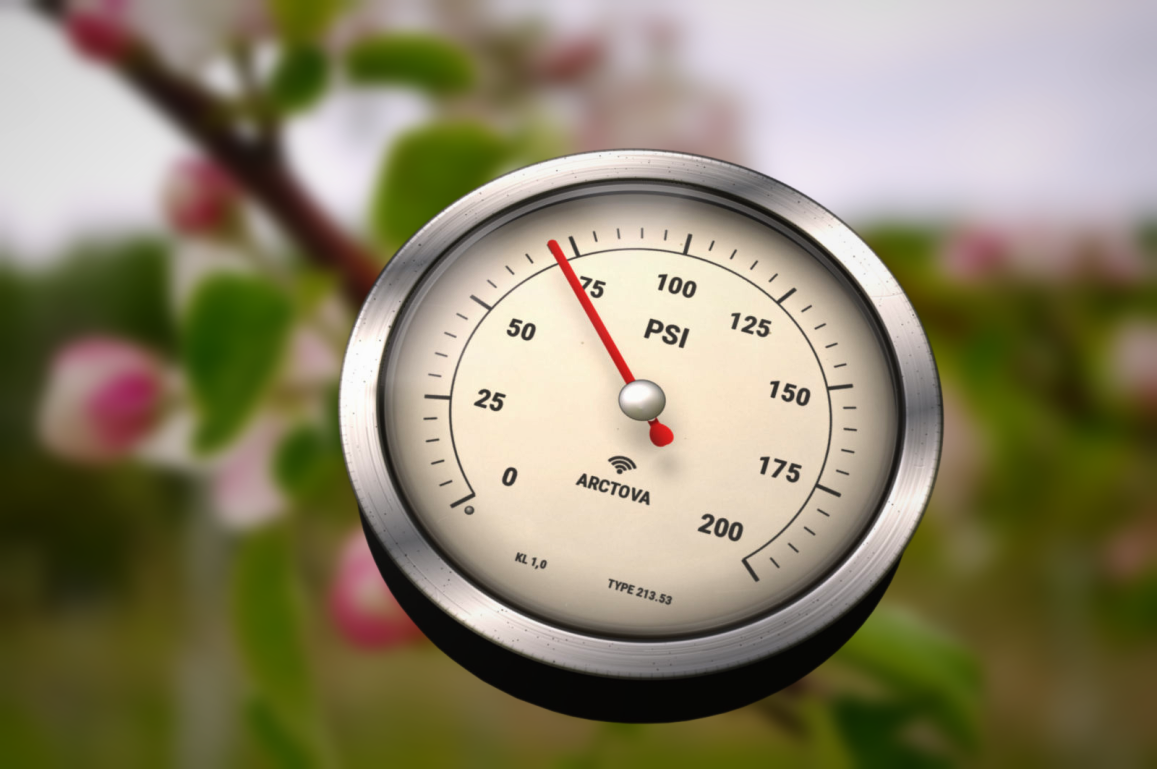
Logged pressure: 70 psi
